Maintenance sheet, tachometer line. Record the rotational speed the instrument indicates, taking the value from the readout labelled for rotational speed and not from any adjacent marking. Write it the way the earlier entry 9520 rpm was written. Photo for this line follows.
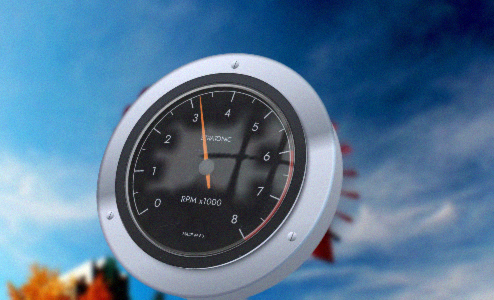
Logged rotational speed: 3250 rpm
